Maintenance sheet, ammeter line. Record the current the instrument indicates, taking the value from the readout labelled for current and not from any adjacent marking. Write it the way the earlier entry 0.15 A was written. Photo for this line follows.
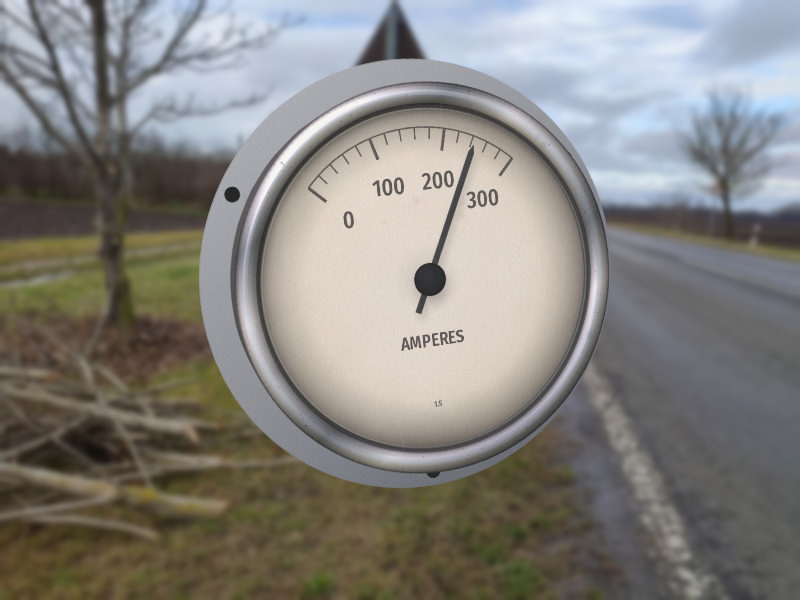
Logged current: 240 A
